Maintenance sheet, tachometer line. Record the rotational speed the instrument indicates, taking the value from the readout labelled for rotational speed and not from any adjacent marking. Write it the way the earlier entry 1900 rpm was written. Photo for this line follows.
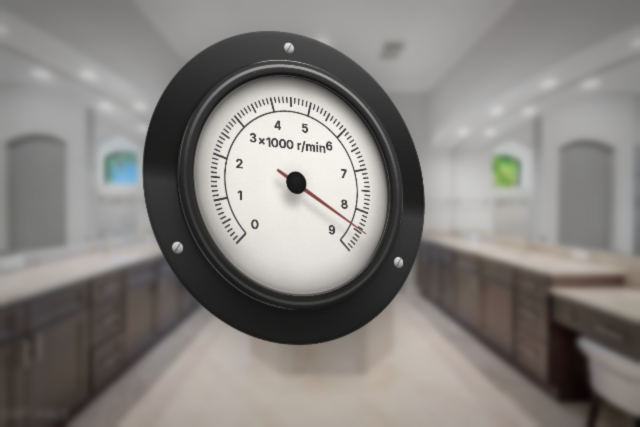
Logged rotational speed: 8500 rpm
